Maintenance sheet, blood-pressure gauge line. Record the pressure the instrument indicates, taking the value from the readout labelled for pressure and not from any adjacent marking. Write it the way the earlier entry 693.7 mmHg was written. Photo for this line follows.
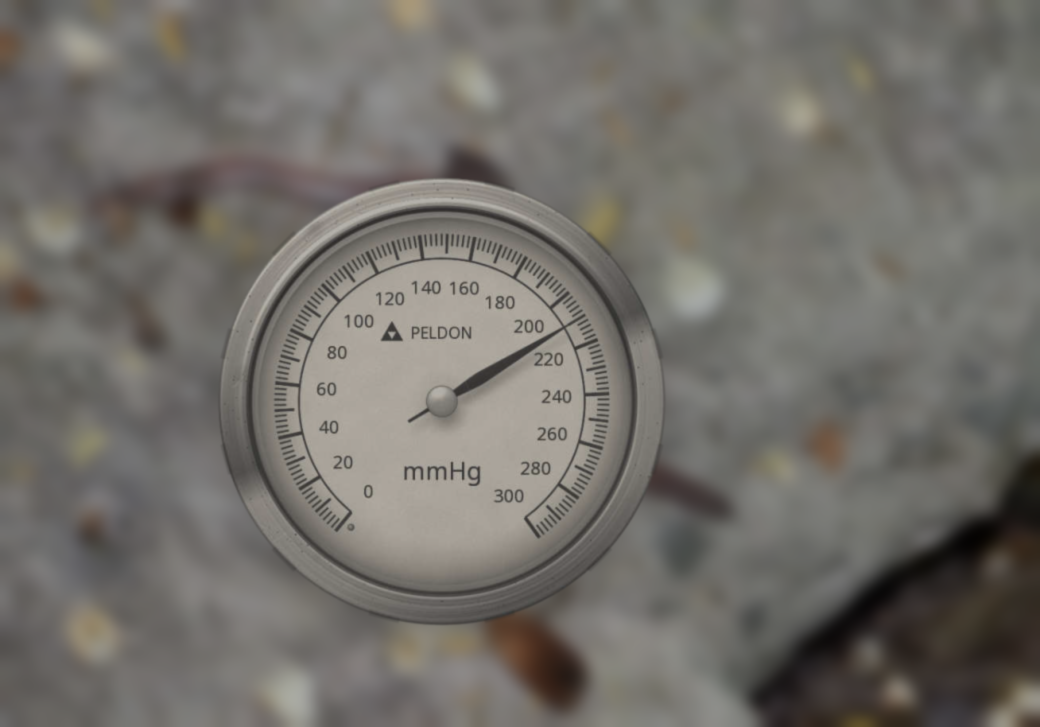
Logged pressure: 210 mmHg
